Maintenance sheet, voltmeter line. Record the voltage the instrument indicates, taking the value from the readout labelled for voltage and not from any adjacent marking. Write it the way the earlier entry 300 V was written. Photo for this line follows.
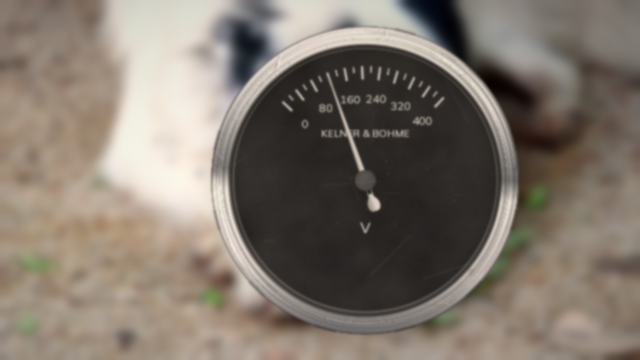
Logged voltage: 120 V
